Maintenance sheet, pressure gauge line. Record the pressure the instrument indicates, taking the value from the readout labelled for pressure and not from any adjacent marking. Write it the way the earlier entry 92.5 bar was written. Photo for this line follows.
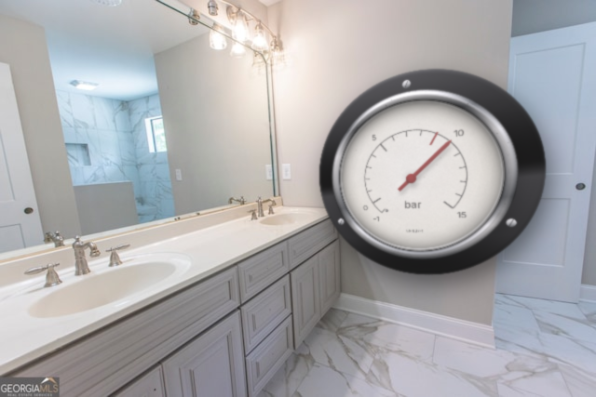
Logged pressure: 10 bar
